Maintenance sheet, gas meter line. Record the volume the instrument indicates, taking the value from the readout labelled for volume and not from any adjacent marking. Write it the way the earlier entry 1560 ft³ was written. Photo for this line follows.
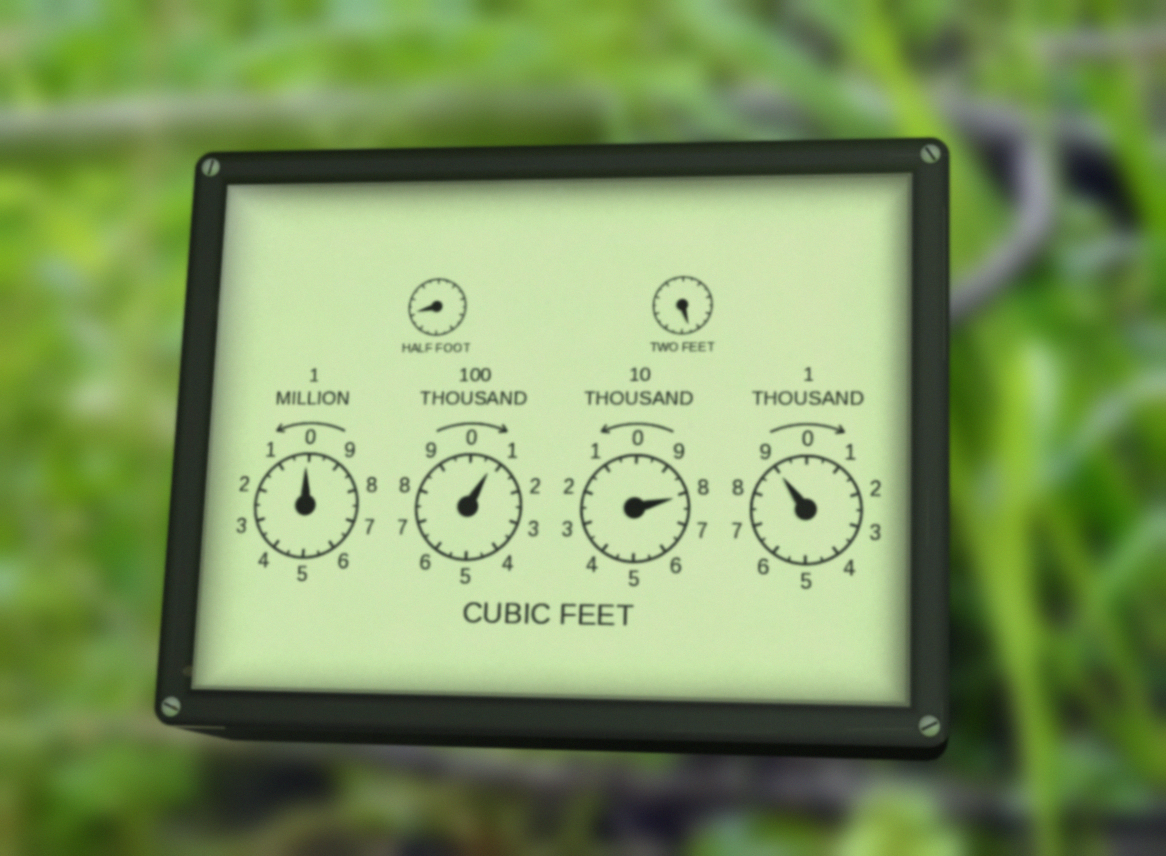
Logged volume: 7900 ft³
